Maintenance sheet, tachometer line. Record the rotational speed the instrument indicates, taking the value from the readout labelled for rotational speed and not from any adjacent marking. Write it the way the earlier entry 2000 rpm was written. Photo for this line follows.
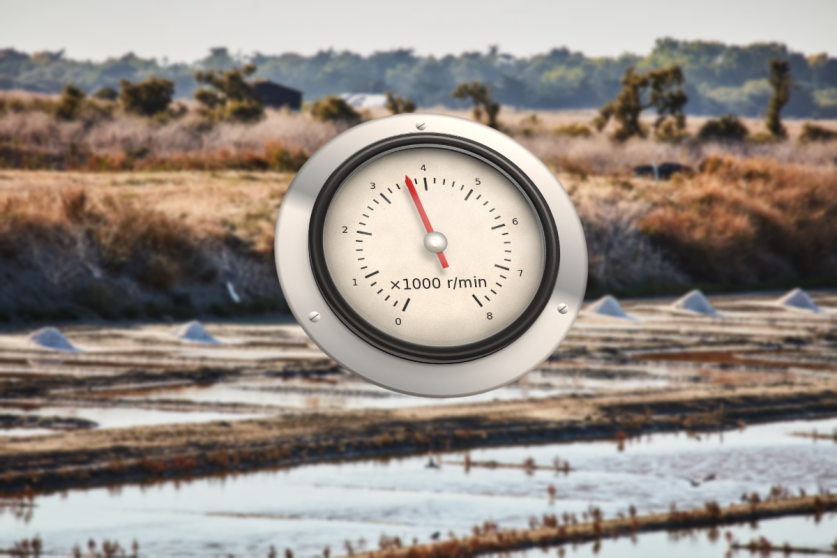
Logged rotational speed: 3600 rpm
